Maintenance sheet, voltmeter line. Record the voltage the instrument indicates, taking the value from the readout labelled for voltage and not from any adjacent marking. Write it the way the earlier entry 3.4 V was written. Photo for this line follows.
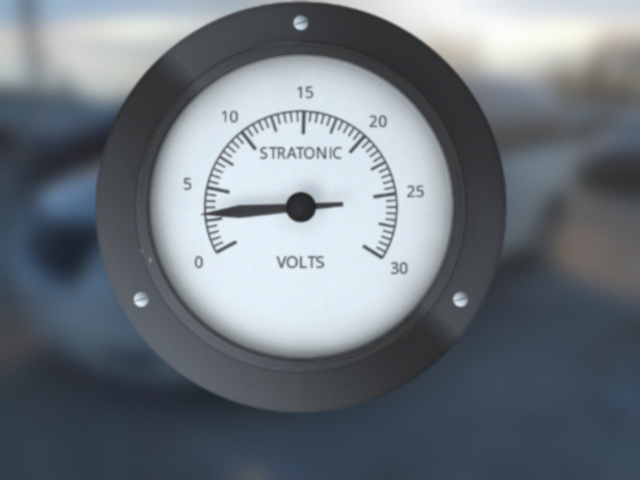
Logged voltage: 3 V
